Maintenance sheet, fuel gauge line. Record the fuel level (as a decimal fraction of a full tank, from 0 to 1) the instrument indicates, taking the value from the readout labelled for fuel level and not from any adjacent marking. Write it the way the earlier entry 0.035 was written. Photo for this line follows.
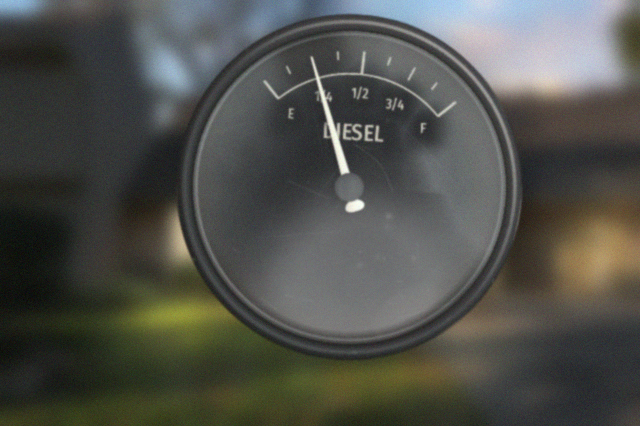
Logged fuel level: 0.25
